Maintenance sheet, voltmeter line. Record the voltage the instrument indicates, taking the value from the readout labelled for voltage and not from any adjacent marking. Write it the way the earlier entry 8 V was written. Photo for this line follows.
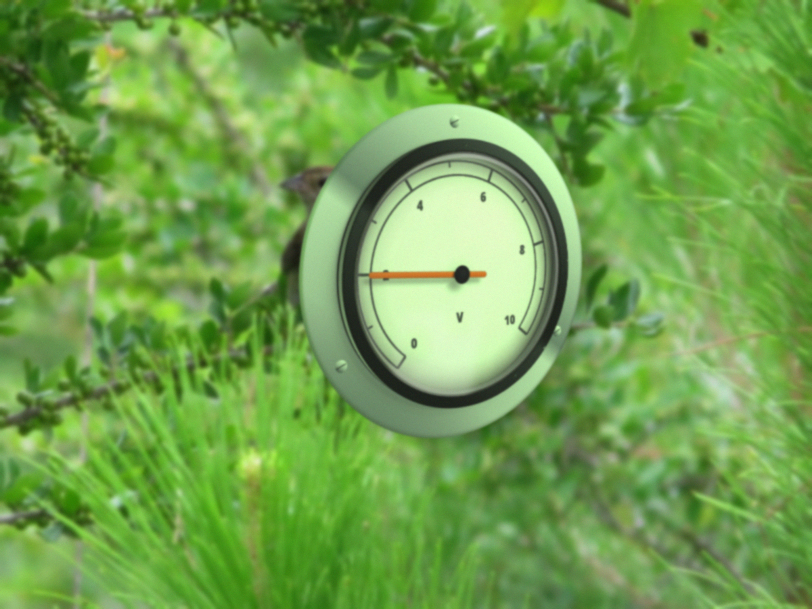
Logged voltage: 2 V
